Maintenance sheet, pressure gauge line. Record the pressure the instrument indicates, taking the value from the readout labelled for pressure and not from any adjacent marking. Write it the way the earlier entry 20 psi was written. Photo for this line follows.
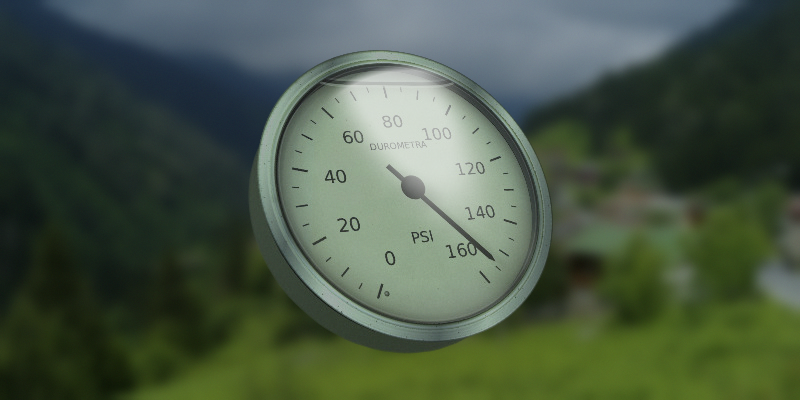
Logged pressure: 155 psi
